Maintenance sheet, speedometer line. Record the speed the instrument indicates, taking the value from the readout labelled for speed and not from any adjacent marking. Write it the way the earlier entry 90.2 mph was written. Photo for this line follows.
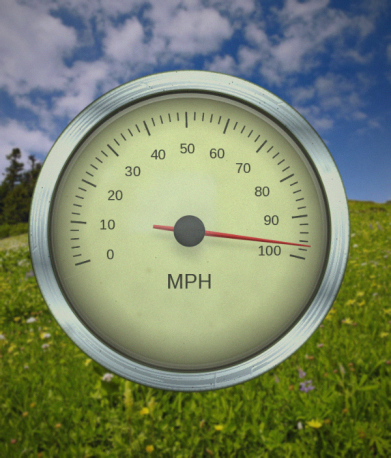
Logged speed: 97 mph
